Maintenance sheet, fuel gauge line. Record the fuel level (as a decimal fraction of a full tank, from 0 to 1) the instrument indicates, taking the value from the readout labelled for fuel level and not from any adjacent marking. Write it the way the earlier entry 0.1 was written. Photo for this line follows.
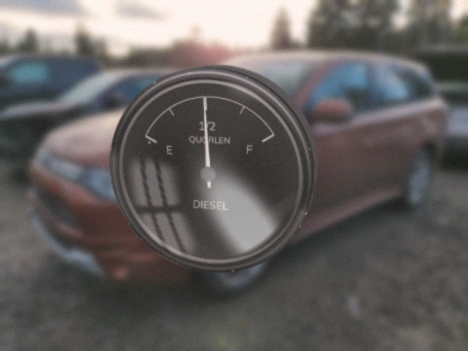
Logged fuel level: 0.5
